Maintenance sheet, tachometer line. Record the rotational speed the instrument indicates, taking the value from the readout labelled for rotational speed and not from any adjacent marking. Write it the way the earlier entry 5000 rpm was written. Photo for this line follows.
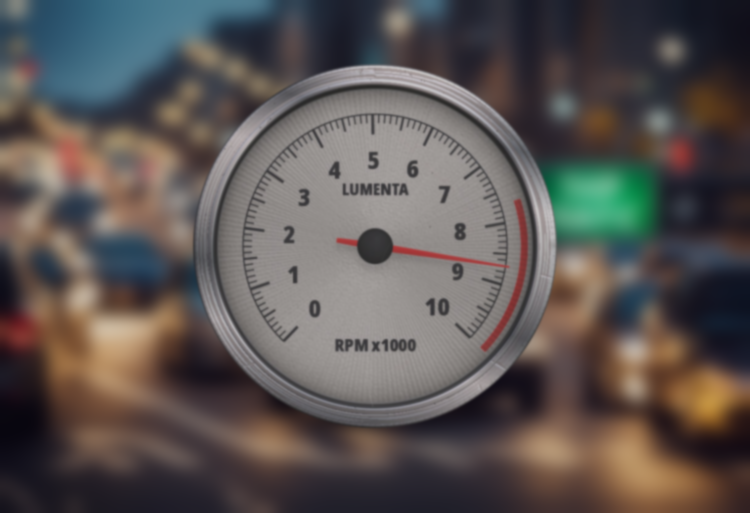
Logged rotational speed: 8700 rpm
